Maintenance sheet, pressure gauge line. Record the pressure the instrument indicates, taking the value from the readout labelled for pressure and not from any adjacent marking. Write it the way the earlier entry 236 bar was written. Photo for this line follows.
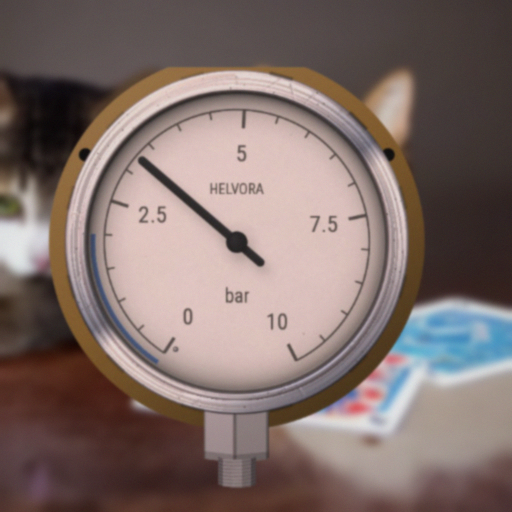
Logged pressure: 3.25 bar
